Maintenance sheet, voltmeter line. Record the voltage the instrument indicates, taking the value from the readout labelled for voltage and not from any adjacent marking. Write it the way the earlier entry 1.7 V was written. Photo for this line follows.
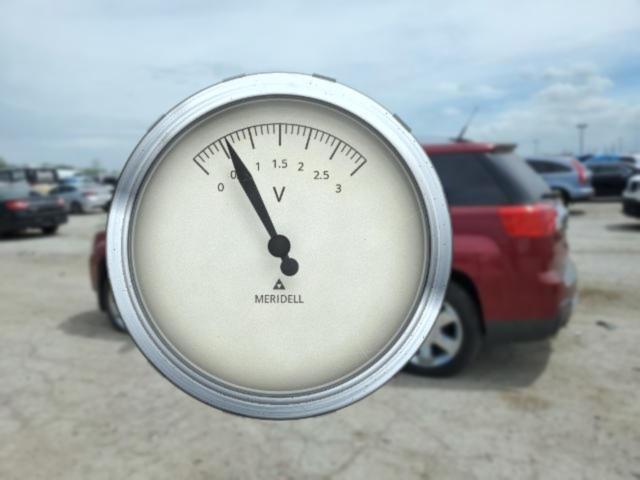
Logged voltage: 0.6 V
